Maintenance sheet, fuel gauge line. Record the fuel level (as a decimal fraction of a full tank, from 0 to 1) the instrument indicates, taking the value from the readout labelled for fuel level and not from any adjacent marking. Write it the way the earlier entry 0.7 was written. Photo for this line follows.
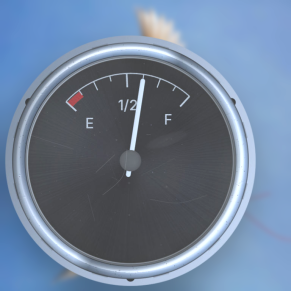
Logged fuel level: 0.625
